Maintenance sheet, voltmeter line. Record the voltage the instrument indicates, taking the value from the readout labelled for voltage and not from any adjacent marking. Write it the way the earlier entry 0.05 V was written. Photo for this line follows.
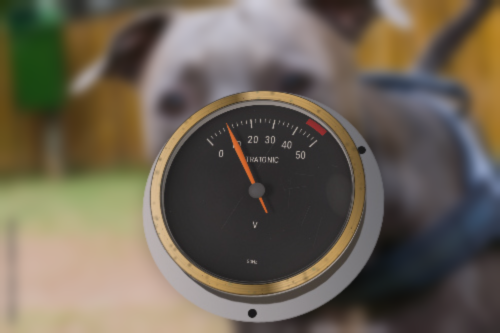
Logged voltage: 10 V
